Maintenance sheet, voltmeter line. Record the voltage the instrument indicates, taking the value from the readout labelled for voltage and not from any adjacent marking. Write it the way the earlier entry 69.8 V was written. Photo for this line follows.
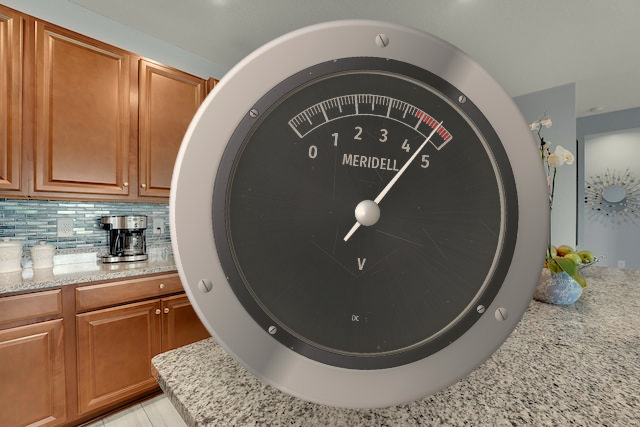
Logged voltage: 4.5 V
